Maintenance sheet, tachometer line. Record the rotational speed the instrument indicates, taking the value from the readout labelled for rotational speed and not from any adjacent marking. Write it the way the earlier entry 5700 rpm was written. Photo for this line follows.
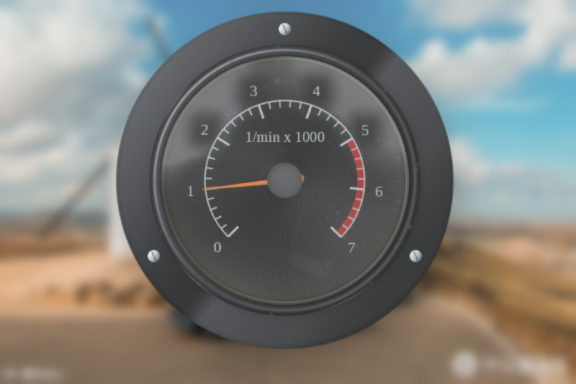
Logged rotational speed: 1000 rpm
